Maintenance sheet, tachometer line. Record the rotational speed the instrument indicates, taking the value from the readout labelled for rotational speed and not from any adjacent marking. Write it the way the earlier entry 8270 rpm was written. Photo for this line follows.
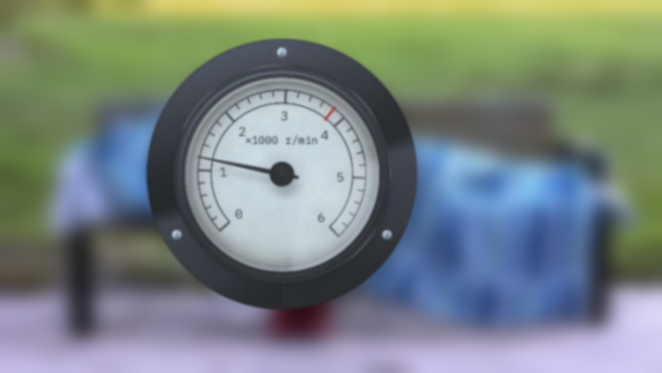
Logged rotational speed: 1200 rpm
